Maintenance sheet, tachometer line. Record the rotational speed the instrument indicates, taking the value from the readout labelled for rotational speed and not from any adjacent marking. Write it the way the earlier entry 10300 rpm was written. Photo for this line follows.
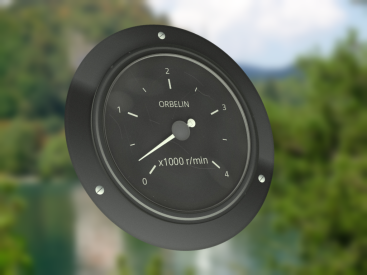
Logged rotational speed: 250 rpm
